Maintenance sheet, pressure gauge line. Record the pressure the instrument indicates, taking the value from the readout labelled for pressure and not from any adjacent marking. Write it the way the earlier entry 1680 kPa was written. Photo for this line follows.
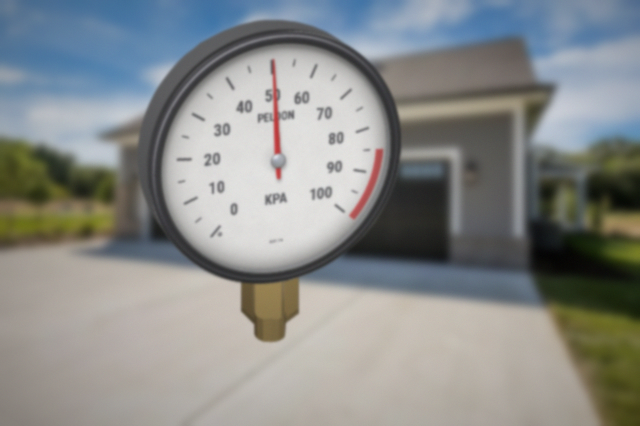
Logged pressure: 50 kPa
